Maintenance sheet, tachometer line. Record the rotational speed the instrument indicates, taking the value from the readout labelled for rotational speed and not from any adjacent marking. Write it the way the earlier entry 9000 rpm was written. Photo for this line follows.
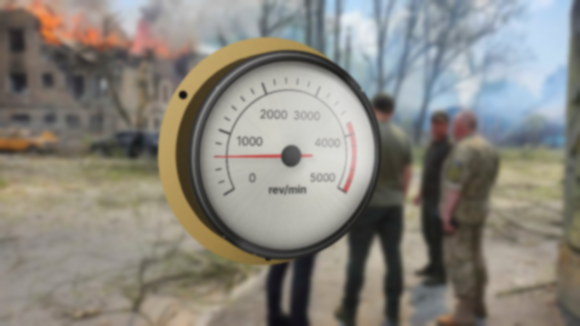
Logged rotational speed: 600 rpm
